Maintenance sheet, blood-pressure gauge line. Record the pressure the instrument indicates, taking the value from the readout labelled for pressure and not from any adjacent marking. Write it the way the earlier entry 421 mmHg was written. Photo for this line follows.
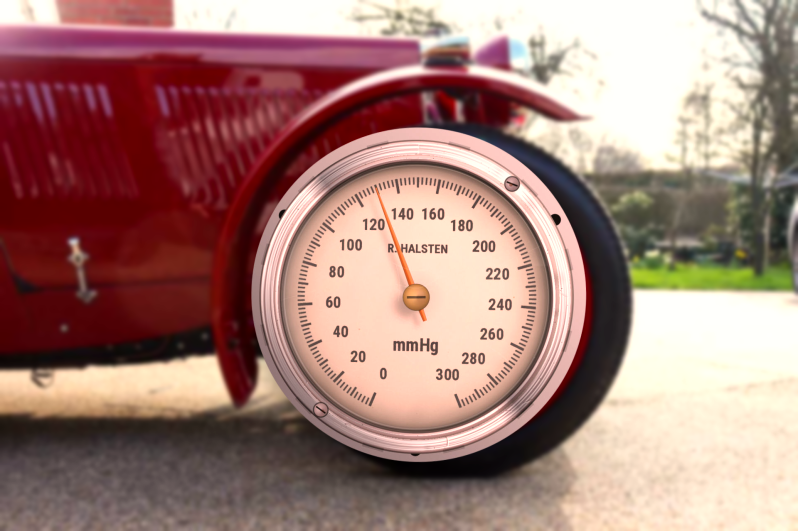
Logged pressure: 130 mmHg
